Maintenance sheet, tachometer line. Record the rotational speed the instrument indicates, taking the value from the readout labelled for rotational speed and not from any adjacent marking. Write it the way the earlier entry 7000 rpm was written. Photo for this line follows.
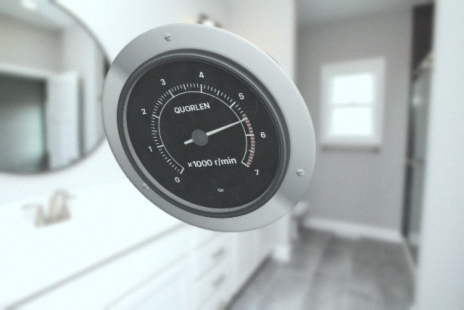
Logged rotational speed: 5500 rpm
